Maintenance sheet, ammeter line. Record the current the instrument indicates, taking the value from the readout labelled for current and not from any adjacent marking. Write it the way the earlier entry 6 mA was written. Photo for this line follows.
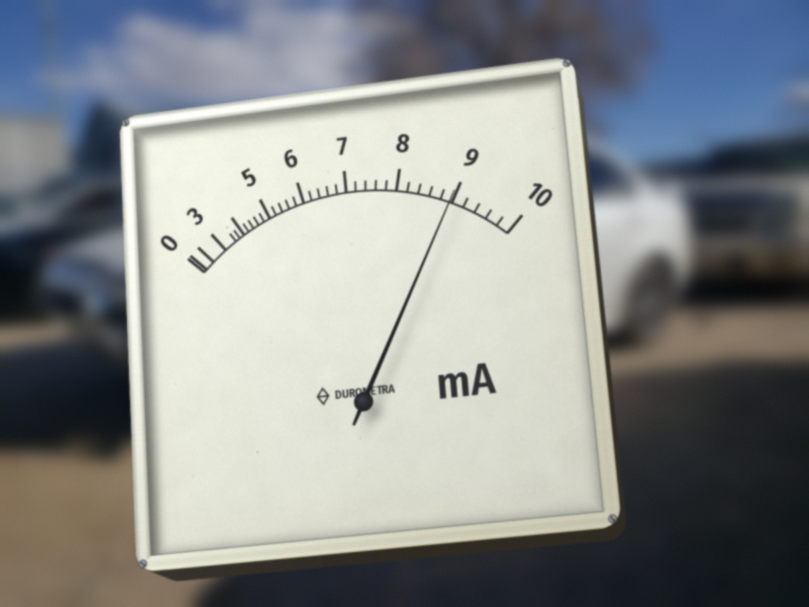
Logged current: 9 mA
